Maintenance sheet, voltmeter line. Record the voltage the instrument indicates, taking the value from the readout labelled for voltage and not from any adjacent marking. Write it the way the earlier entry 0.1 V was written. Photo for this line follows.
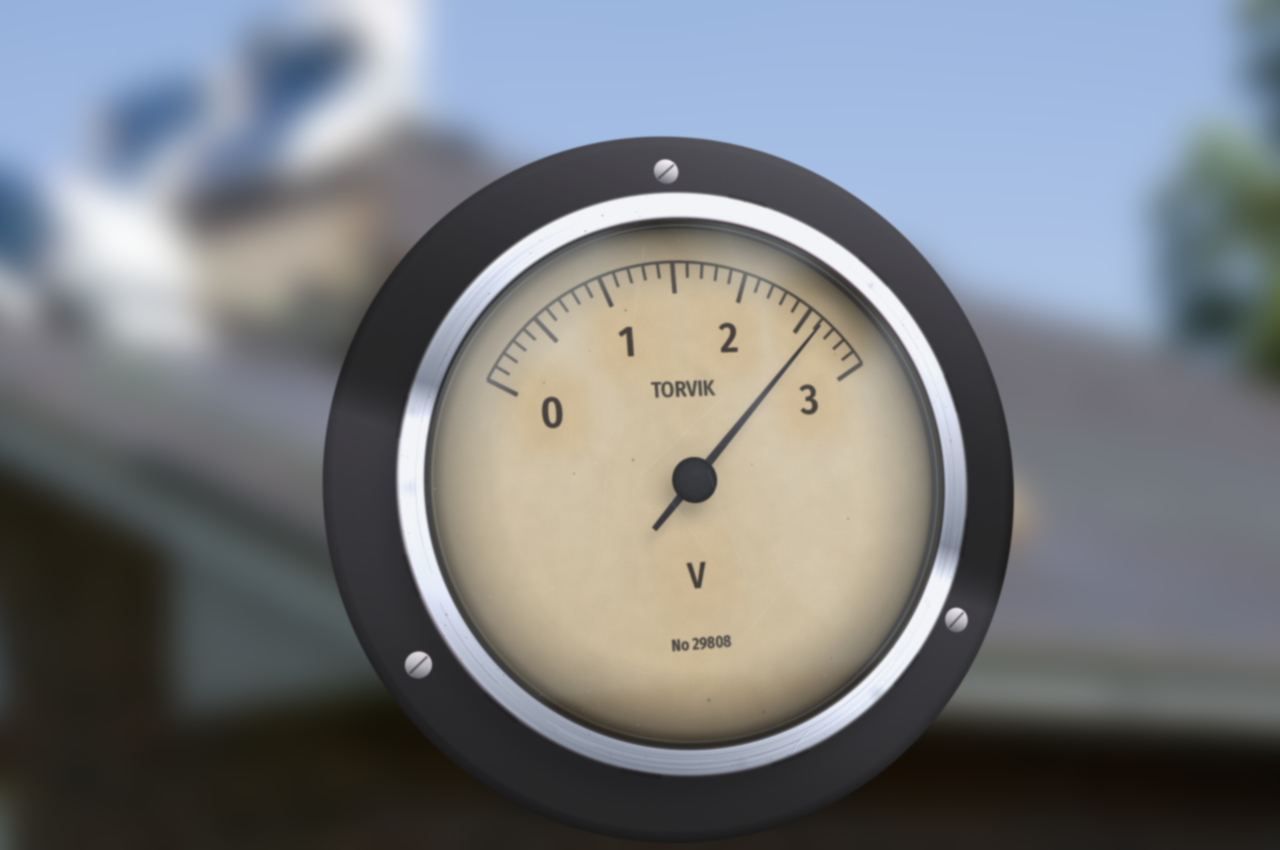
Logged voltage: 2.6 V
